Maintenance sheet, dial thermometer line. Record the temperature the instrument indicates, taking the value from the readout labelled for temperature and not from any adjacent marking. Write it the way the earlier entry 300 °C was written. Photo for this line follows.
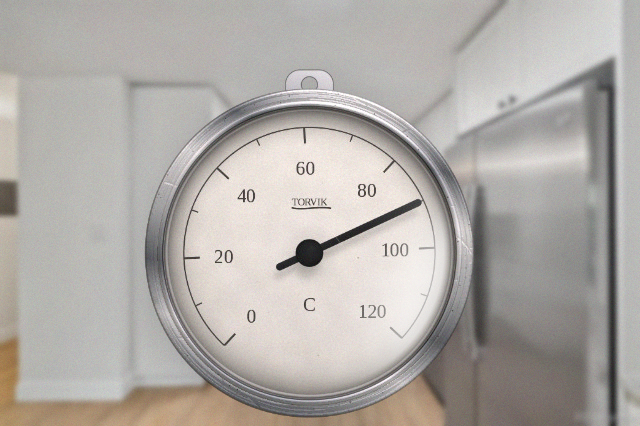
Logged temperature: 90 °C
